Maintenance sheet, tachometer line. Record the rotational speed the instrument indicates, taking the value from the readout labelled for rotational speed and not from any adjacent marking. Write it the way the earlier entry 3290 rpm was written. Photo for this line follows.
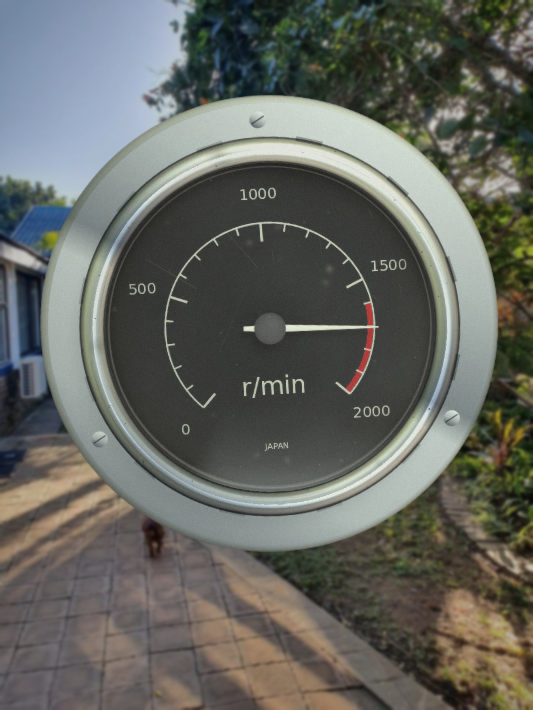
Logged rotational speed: 1700 rpm
